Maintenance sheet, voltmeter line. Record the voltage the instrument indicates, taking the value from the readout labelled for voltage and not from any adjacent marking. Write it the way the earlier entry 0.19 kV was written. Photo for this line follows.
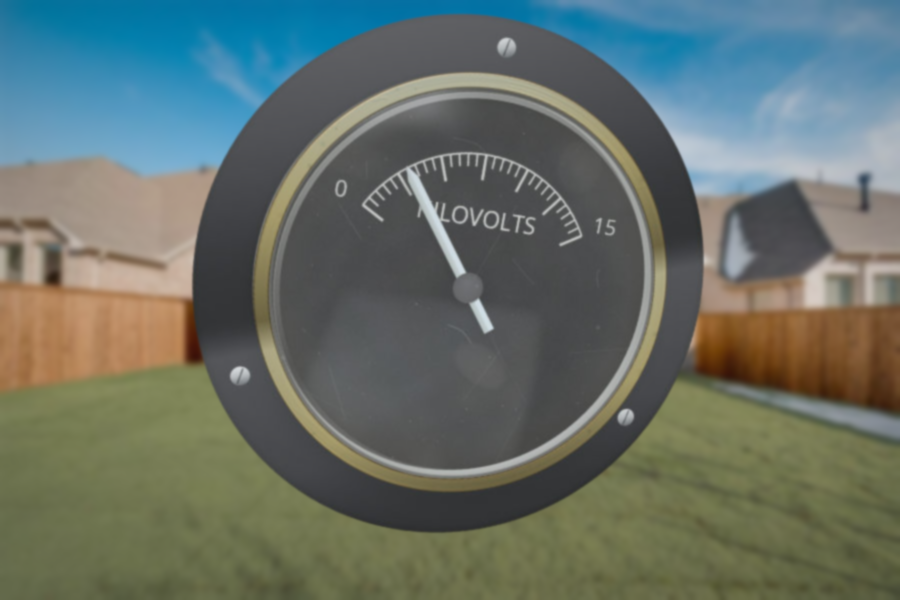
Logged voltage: 3 kV
